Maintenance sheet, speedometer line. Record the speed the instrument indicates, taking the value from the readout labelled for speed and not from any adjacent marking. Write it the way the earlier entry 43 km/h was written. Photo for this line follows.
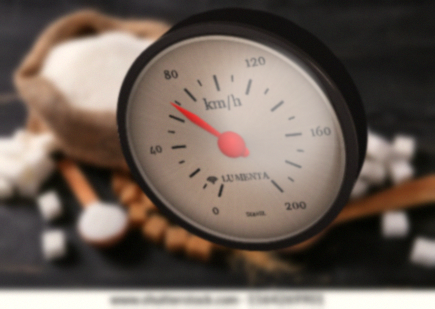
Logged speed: 70 km/h
